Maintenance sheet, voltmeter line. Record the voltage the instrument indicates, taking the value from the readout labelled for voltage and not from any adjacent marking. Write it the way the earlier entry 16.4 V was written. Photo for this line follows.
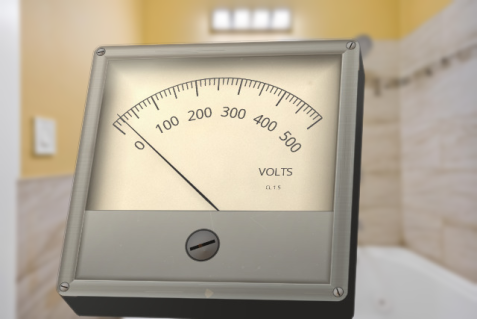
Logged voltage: 20 V
